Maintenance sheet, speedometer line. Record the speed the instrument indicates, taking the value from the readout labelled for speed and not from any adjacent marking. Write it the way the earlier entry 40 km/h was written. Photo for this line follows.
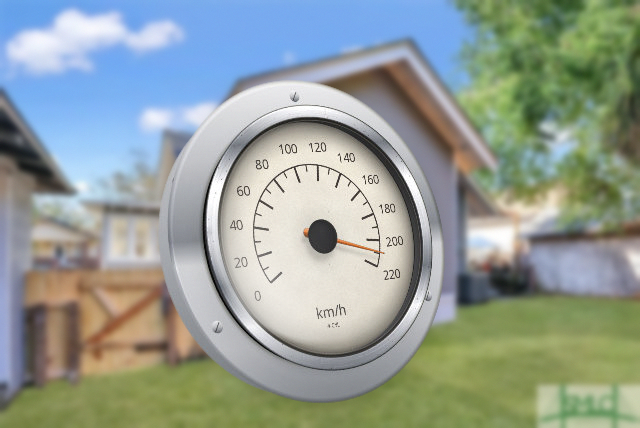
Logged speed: 210 km/h
